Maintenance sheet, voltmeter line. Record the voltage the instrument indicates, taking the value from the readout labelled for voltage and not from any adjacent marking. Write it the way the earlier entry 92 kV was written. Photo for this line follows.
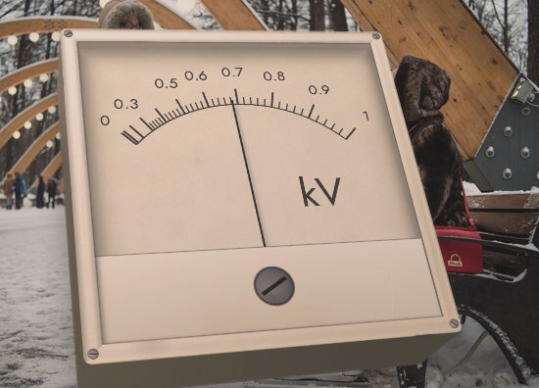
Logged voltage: 0.68 kV
